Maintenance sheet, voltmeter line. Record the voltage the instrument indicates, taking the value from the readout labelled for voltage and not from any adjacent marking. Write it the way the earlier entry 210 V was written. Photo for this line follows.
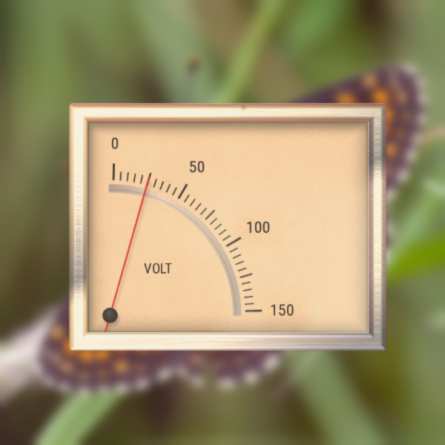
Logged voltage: 25 V
